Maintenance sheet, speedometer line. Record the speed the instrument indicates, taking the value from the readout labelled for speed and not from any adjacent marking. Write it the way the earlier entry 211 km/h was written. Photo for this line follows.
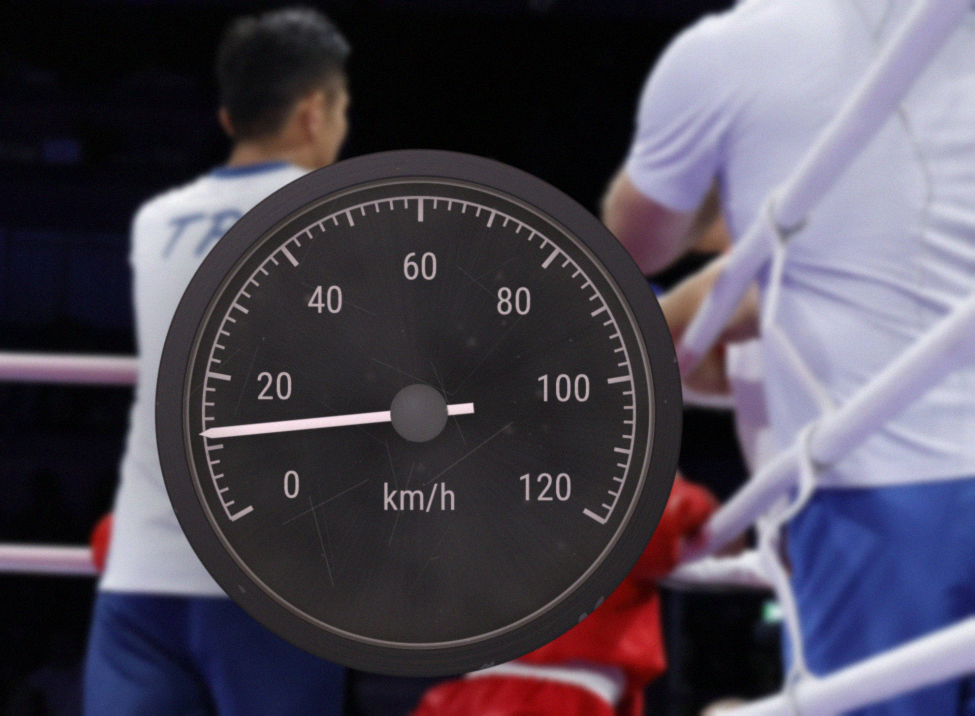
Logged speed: 12 km/h
